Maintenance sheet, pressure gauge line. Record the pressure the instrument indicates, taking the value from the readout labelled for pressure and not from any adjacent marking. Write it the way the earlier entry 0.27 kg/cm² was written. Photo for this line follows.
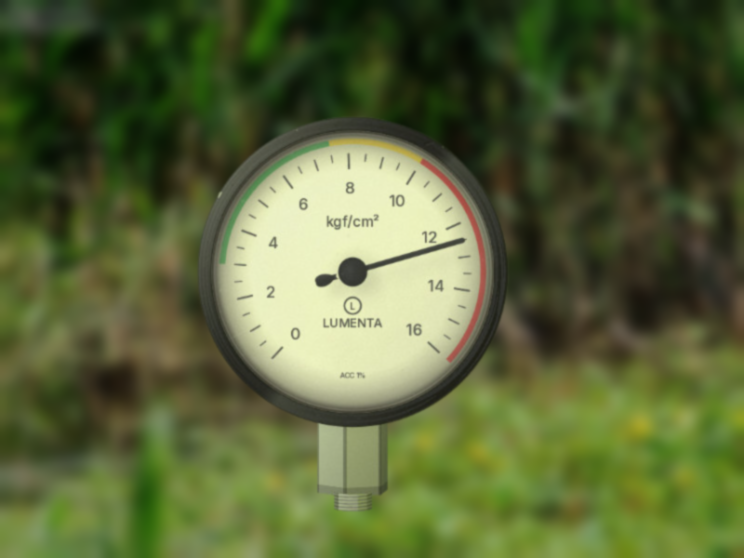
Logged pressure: 12.5 kg/cm²
